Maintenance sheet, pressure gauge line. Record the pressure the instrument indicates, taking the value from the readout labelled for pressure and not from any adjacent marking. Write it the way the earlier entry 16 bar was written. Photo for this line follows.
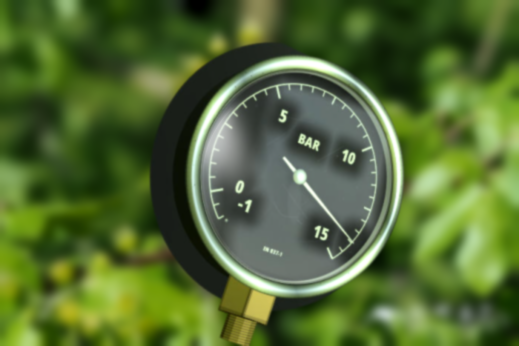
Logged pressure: 14 bar
